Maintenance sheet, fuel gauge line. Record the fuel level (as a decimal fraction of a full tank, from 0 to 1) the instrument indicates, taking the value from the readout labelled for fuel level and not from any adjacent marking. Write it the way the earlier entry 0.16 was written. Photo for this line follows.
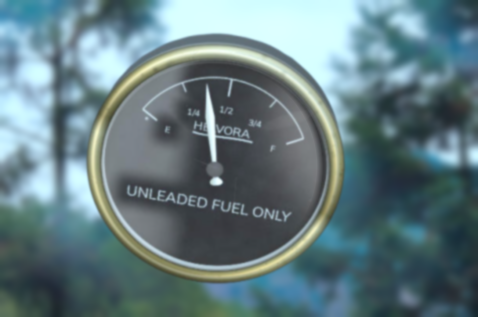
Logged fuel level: 0.375
